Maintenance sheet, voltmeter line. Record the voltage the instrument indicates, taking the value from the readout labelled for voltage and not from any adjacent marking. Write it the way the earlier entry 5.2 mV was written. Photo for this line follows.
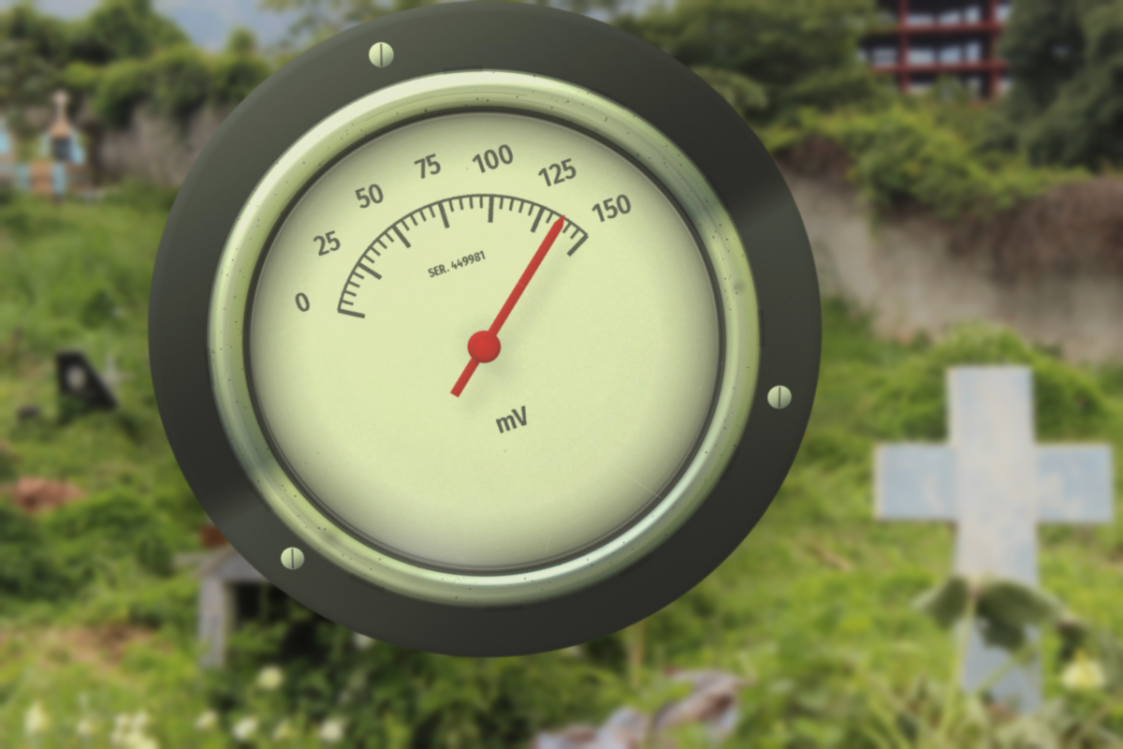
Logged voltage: 135 mV
